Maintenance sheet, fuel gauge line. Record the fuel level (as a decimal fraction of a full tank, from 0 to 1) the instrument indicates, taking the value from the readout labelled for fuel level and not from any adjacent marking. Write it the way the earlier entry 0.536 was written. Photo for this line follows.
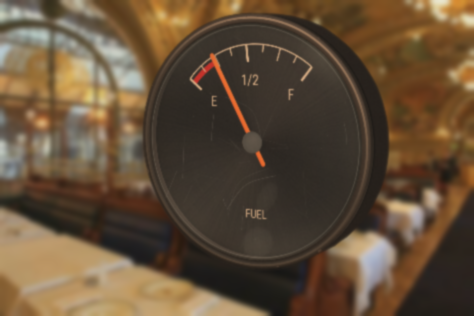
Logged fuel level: 0.25
